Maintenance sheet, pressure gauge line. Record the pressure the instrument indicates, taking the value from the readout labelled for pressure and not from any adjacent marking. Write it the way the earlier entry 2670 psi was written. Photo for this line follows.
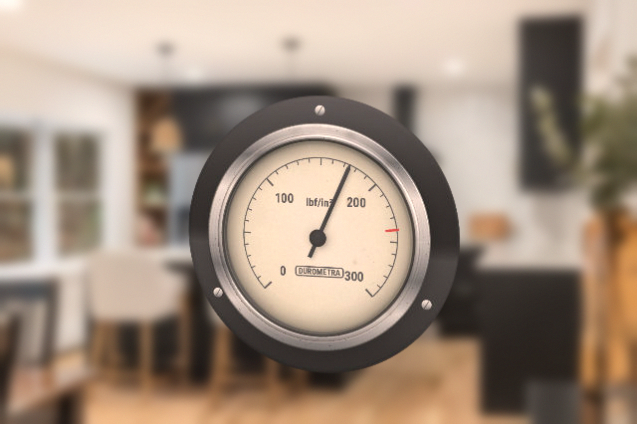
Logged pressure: 175 psi
